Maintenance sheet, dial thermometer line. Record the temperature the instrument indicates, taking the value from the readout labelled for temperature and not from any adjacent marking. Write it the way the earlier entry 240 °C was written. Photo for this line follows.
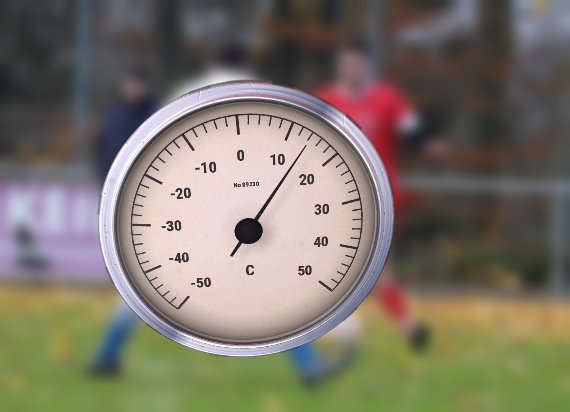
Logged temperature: 14 °C
